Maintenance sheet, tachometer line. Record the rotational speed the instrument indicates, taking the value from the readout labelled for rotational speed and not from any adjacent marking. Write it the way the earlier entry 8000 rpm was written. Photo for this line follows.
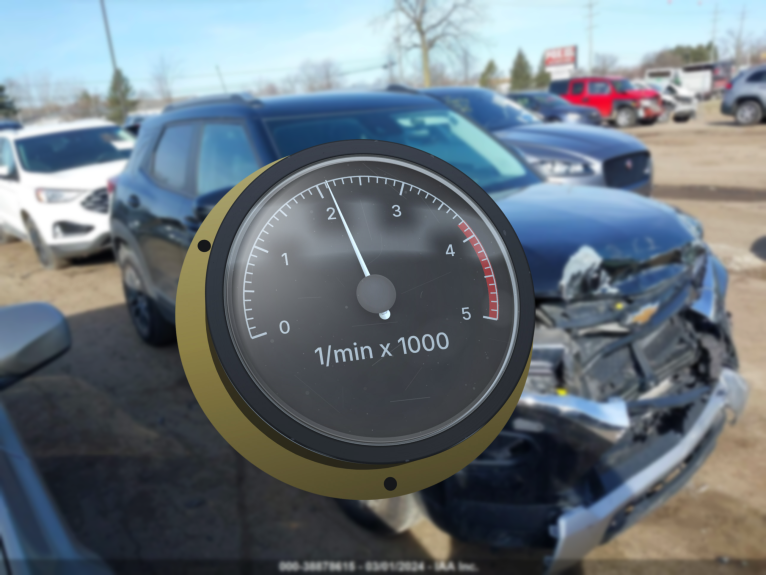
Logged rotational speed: 2100 rpm
